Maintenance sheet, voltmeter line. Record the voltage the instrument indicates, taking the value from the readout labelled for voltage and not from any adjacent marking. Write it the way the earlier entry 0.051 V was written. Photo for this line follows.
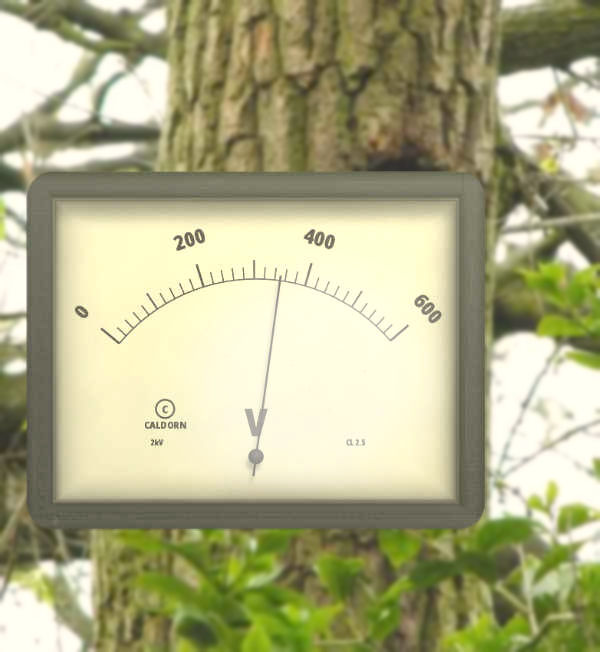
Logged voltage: 350 V
